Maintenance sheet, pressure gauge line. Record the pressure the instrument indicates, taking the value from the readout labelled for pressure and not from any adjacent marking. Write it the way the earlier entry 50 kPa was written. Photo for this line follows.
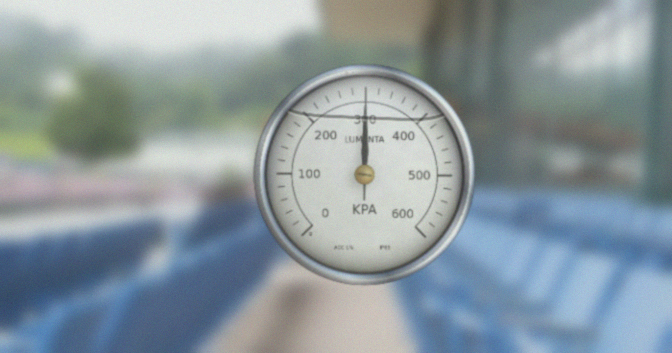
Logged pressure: 300 kPa
